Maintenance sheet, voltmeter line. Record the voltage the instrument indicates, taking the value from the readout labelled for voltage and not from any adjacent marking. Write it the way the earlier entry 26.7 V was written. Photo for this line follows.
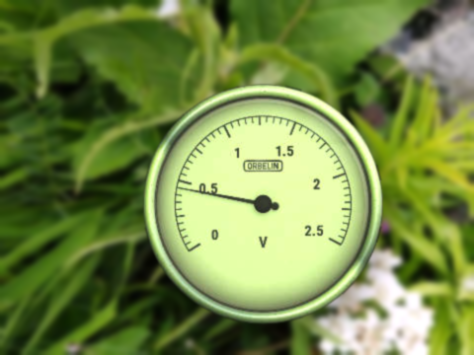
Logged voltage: 0.45 V
